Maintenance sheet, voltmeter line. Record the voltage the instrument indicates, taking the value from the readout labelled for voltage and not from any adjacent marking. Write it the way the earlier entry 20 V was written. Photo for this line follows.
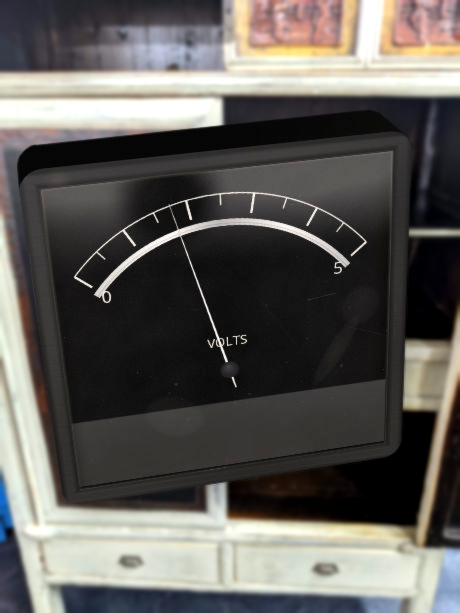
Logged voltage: 1.75 V
